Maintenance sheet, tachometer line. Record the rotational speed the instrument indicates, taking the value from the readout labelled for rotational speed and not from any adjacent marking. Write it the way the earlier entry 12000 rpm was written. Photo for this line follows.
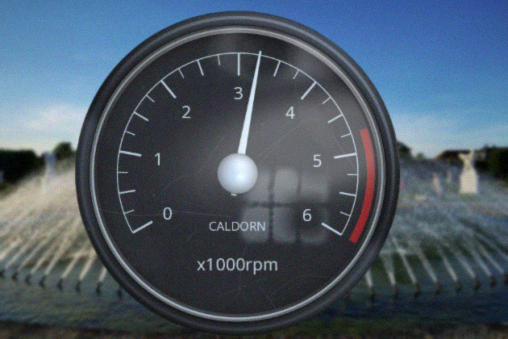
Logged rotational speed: 3250 rpm
